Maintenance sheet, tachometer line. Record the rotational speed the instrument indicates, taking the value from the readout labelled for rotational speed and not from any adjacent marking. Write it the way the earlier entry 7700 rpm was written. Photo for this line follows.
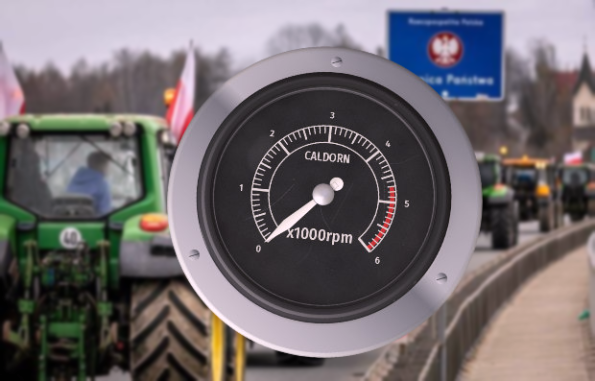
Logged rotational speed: 0 rpm
